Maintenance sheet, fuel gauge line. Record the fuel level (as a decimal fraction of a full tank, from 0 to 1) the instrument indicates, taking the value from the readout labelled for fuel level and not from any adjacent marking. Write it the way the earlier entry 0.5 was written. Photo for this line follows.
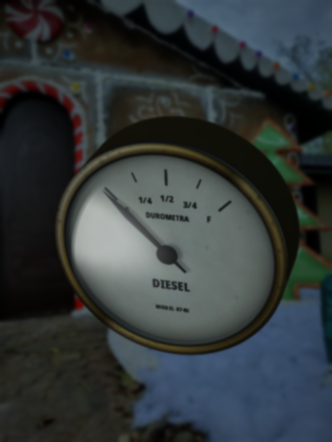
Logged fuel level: 0
